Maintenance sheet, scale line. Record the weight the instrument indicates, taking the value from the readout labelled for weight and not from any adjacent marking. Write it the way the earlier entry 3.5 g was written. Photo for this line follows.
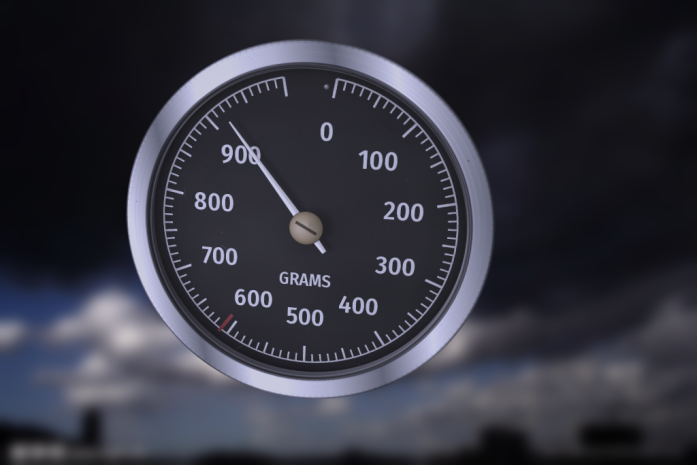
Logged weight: 920 g
